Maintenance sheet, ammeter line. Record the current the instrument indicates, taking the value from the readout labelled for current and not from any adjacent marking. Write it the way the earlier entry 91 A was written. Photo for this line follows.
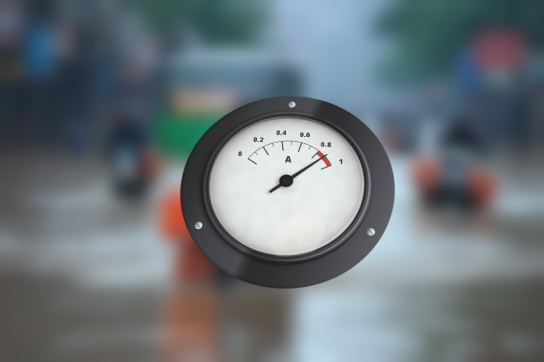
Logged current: 0.9 A
